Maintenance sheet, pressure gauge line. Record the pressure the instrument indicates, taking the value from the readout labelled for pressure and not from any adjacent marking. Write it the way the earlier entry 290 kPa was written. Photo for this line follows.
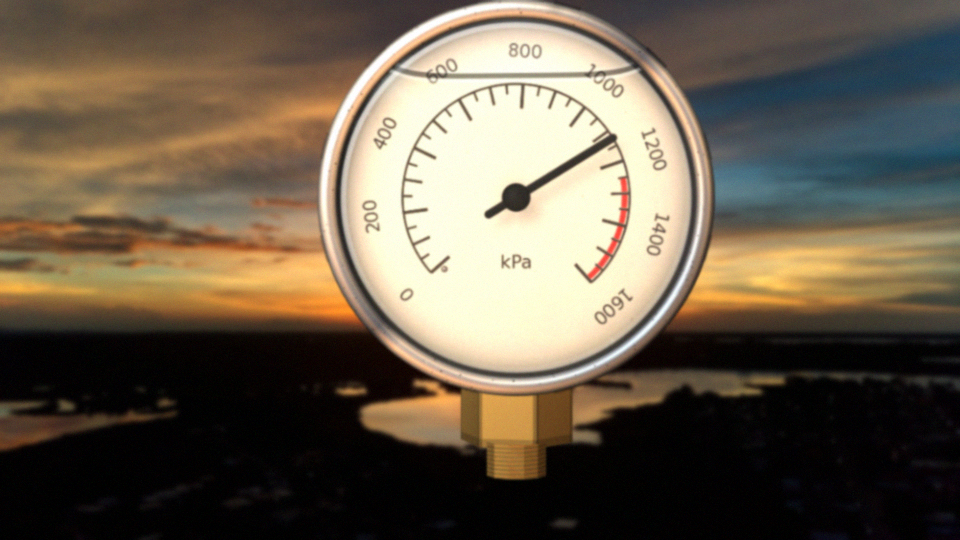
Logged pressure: 1125 kPa
